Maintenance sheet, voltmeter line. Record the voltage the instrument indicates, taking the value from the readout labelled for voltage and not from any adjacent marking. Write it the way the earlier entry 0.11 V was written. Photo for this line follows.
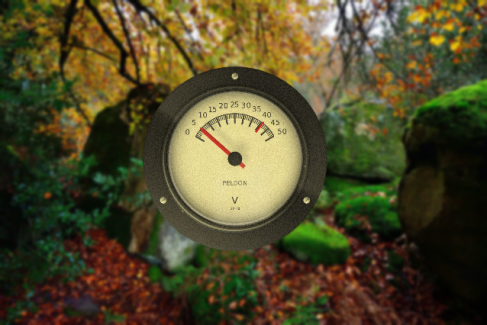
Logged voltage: 5 V
